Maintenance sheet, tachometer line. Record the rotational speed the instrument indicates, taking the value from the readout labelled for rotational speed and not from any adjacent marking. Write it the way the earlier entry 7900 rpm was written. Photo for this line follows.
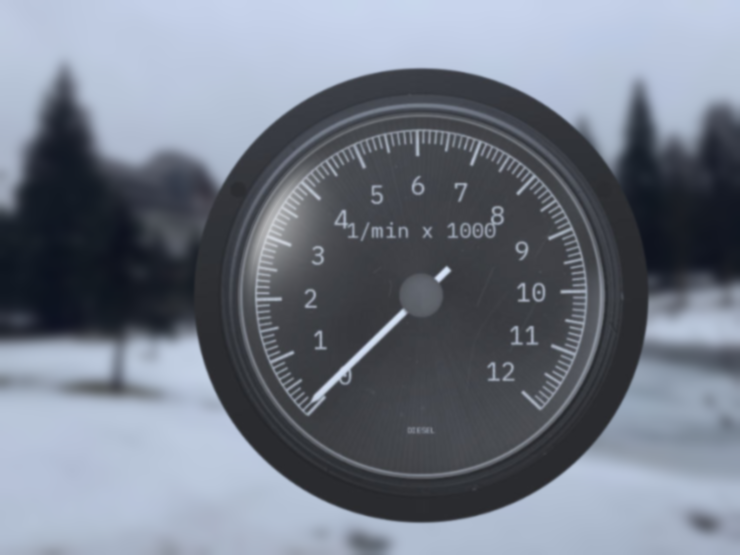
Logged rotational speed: 100 rpm
